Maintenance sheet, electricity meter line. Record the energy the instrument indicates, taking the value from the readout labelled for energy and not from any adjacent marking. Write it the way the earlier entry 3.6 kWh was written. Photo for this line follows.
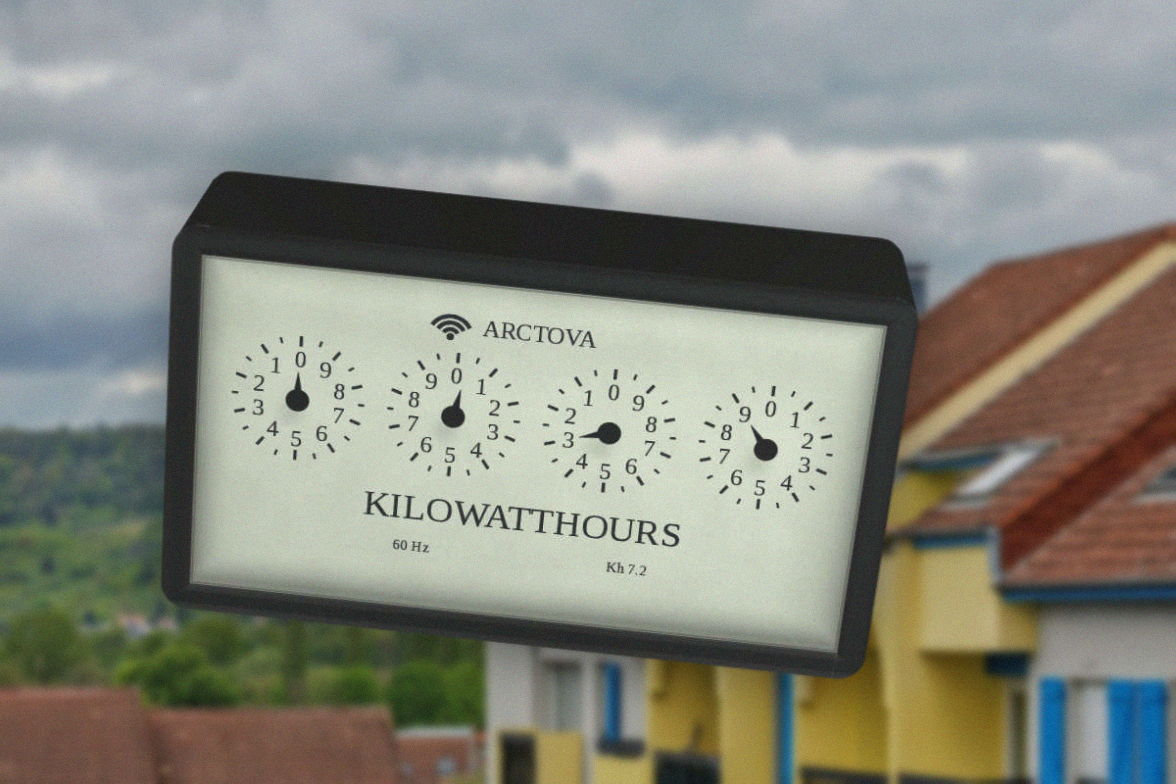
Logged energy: 29 kWh
